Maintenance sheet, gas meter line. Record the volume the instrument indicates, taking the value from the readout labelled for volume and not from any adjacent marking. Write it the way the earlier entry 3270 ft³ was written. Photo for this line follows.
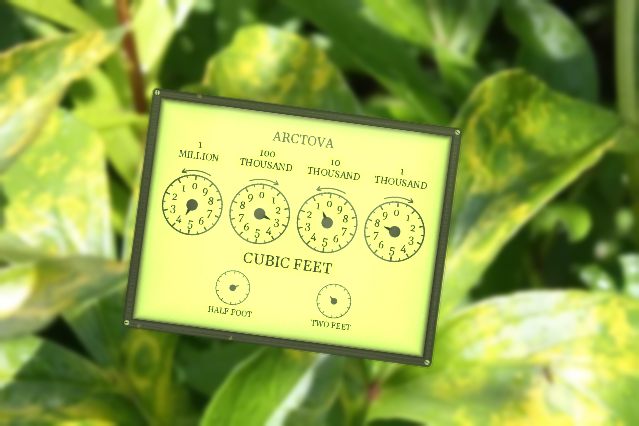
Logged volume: 430800 ft³
